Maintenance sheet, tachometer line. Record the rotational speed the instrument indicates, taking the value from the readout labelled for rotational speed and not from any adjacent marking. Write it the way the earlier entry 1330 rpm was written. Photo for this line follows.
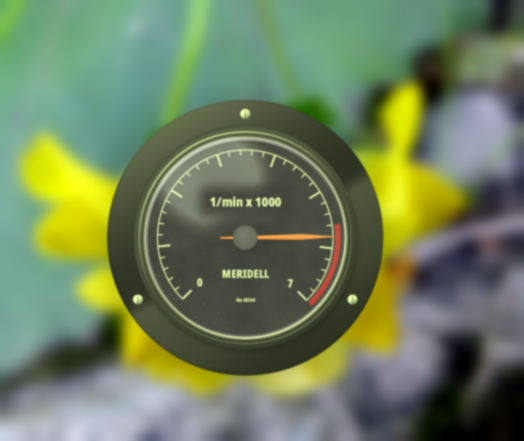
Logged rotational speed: 5800 rpm
